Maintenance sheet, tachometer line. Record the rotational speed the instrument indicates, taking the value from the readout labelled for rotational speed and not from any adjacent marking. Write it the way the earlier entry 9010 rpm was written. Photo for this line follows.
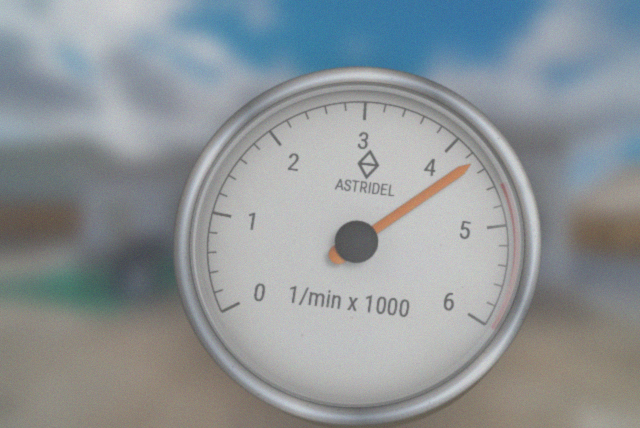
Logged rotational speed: 4300 rpm
